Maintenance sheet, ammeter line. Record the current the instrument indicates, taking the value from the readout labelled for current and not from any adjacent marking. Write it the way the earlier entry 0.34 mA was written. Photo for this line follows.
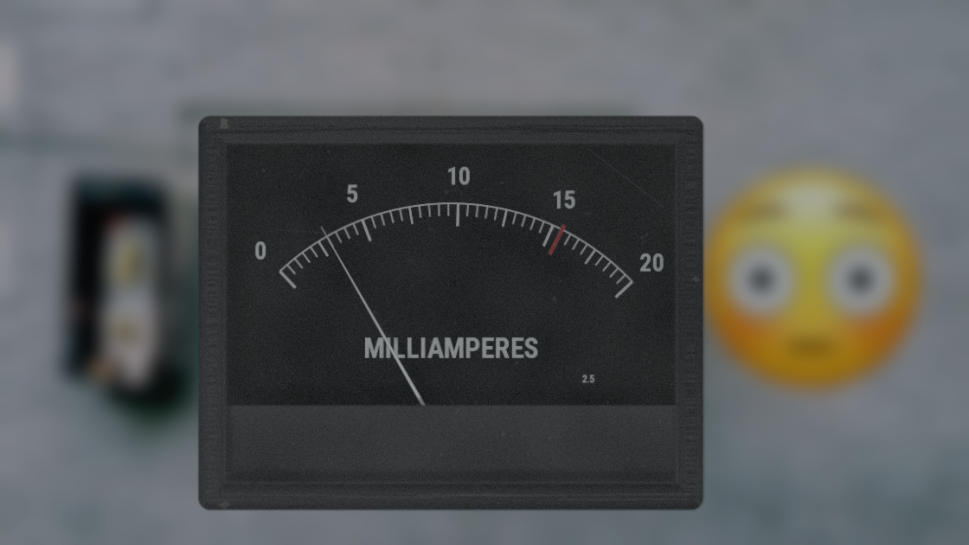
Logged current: 3 mA
